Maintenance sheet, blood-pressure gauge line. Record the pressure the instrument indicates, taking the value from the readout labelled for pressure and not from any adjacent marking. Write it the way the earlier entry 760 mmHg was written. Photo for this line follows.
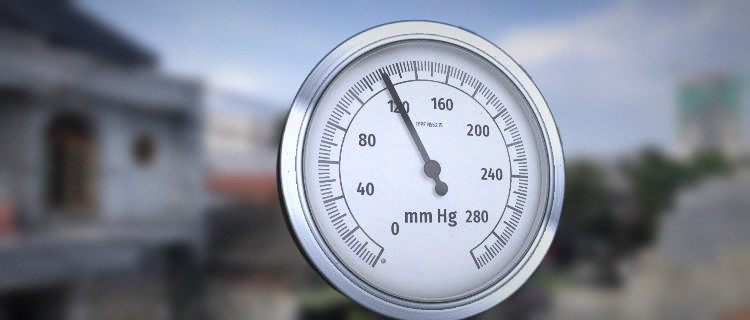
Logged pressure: 120 mmHg
